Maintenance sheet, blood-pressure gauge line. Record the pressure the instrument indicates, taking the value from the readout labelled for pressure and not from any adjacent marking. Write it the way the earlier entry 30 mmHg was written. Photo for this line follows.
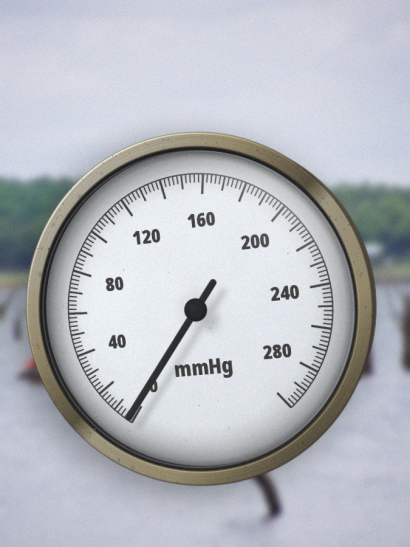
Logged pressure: 2 mmHg
